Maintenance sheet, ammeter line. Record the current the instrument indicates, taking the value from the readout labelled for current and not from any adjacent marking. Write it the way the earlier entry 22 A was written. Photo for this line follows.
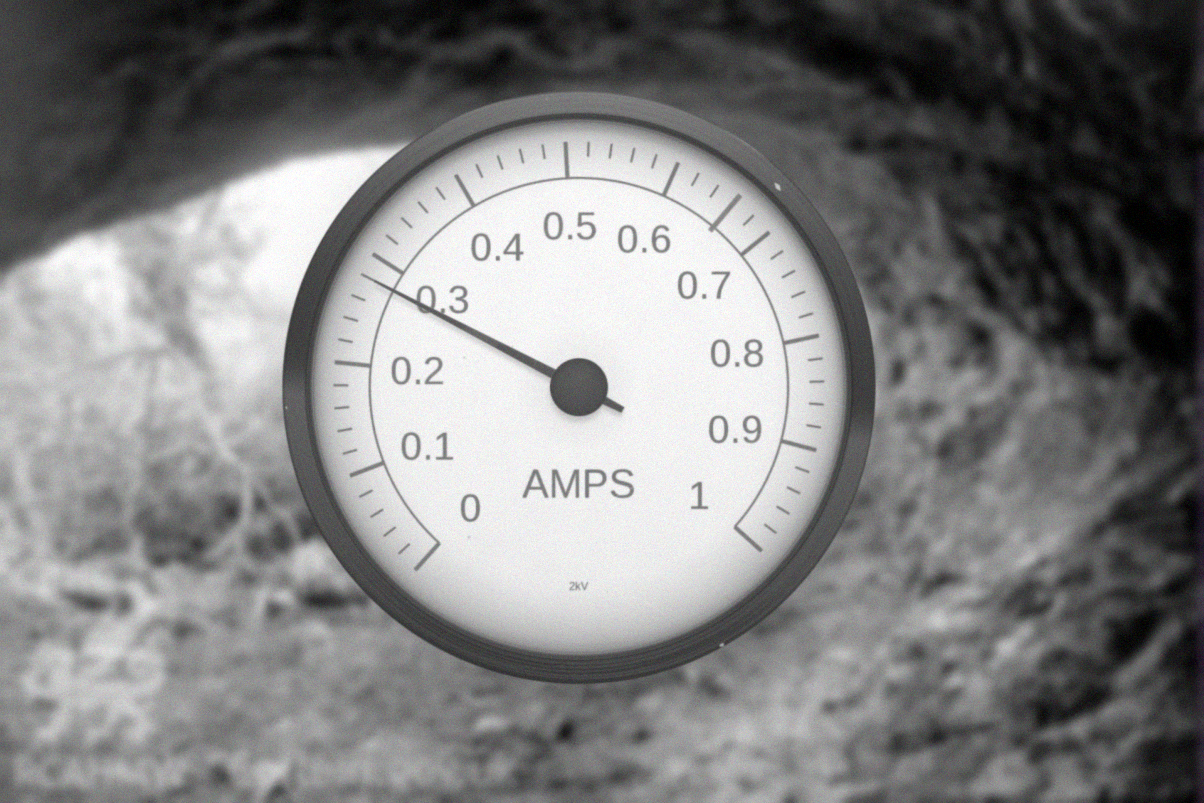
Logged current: 0.28 A
